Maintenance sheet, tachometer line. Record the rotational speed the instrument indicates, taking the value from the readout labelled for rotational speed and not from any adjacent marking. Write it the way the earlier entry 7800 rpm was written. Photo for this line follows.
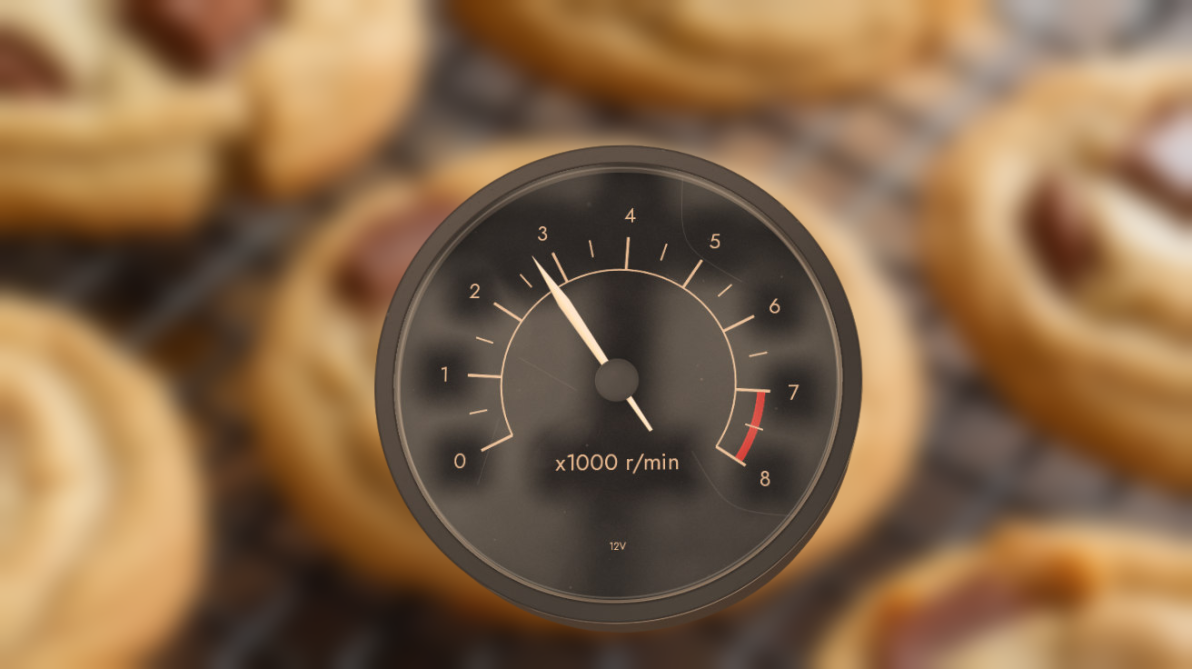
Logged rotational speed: 2750 rpm
